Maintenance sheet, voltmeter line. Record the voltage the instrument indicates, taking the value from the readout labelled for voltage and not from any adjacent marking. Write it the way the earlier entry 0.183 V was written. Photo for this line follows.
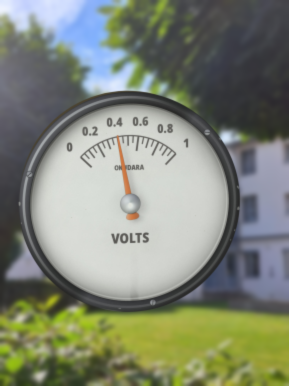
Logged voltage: 0.4 V
